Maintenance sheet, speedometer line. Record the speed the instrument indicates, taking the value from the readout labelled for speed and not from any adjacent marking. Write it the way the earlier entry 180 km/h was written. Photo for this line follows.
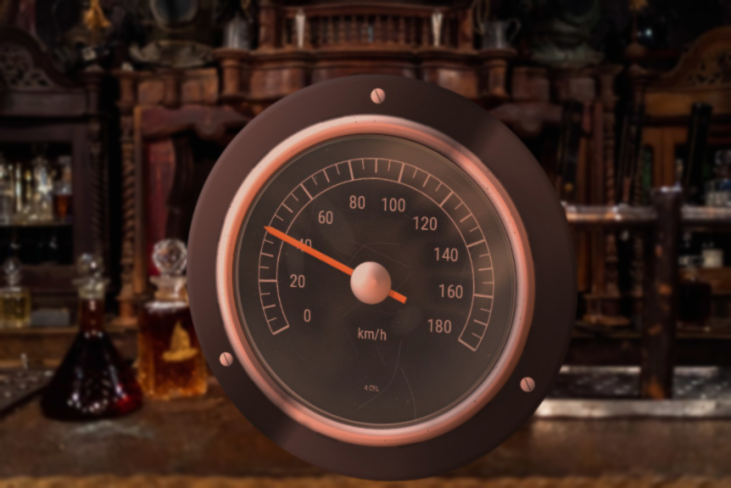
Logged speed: 40 km/h
